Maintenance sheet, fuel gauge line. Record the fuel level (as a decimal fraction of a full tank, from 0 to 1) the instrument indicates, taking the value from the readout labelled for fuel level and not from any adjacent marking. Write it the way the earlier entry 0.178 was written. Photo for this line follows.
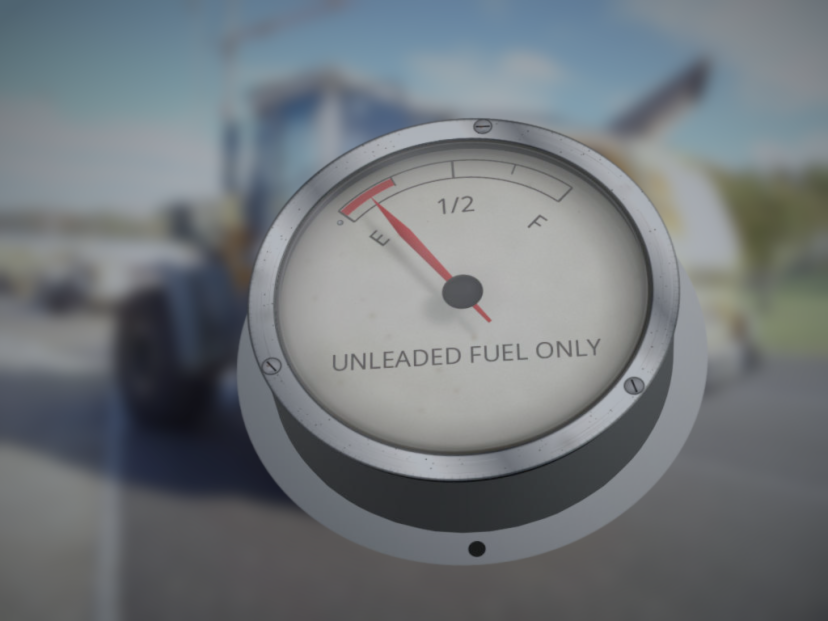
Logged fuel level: 0.125
